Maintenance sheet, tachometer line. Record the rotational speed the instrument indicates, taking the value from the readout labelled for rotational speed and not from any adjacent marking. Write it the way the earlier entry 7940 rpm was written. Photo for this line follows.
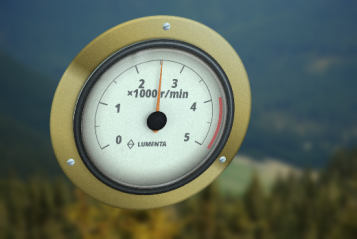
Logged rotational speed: 2500 rpm
